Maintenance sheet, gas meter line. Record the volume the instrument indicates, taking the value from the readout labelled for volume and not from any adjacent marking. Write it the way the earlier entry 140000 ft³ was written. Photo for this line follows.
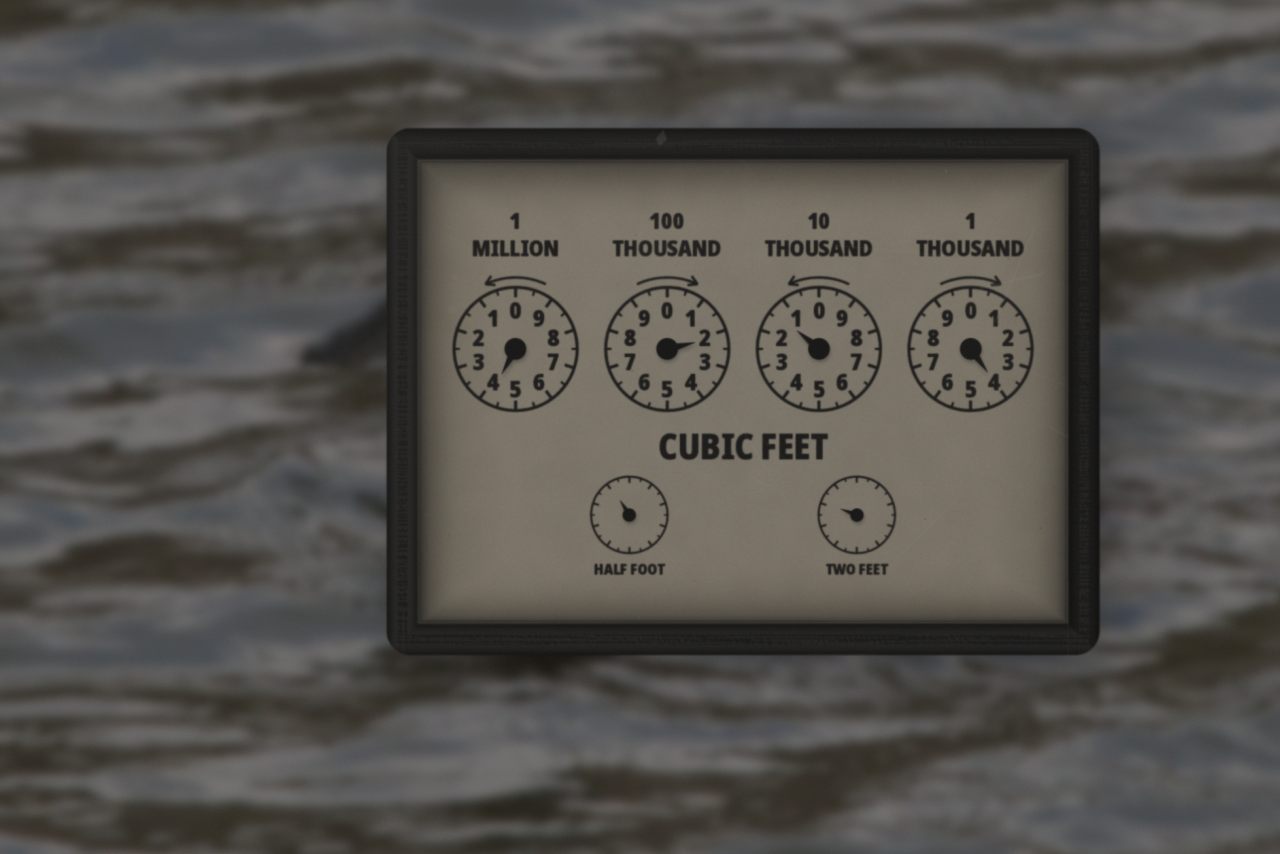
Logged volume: 421400 ft³
